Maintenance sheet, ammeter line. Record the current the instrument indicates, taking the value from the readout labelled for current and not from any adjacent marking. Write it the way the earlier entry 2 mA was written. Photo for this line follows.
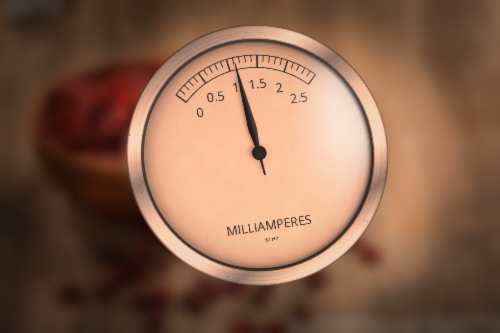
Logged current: 1.1 mA
